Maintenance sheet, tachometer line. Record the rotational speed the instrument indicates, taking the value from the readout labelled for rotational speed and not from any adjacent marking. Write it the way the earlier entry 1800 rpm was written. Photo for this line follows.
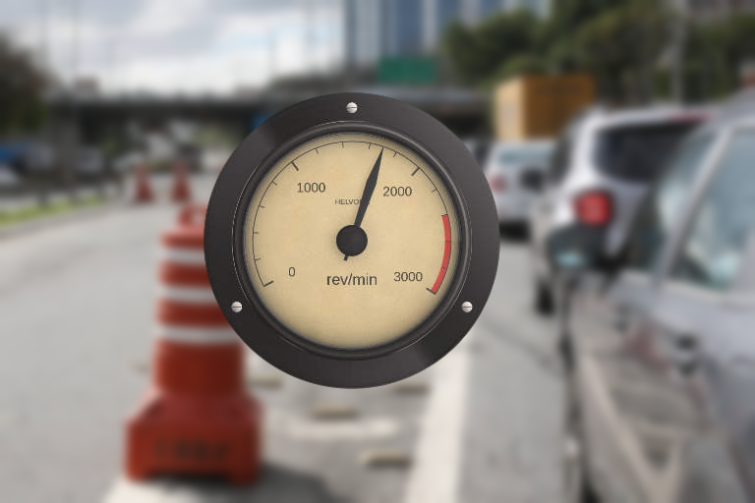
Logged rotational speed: 1700 rpm
